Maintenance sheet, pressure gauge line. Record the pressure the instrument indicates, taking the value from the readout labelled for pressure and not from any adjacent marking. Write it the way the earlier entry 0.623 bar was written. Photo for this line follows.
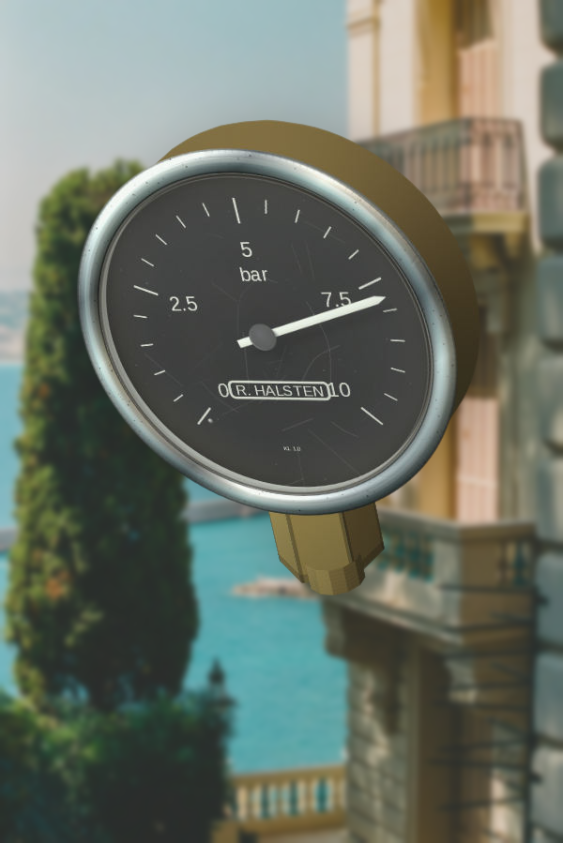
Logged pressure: 7.75 bar
